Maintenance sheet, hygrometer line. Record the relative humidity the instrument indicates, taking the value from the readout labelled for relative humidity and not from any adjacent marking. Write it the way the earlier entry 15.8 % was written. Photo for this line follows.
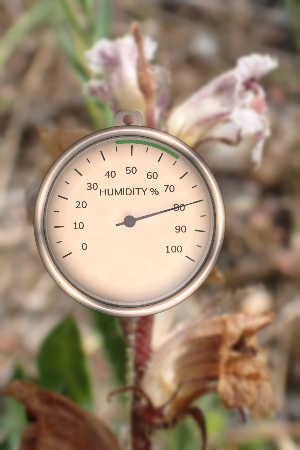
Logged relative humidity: 80 %
